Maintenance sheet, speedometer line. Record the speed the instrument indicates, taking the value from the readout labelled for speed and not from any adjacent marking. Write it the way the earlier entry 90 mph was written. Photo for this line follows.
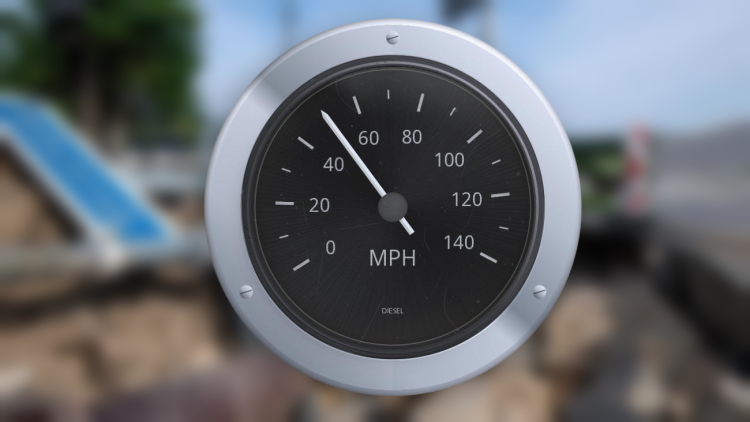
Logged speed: 50 mph
